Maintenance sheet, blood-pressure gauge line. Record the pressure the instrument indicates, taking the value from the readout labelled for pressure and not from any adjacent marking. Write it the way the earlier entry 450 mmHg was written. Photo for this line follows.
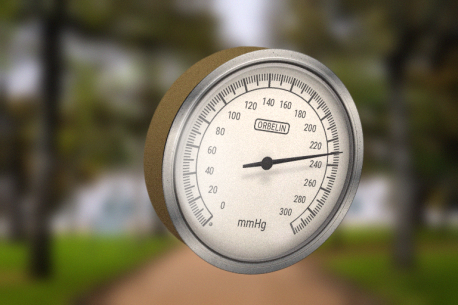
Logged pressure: 230 mmHg
